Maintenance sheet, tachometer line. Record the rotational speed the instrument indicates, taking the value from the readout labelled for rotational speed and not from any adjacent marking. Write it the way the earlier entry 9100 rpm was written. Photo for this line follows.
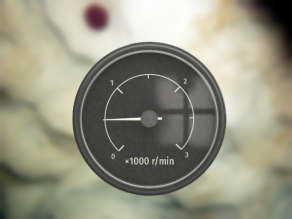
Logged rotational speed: 500 rpm
